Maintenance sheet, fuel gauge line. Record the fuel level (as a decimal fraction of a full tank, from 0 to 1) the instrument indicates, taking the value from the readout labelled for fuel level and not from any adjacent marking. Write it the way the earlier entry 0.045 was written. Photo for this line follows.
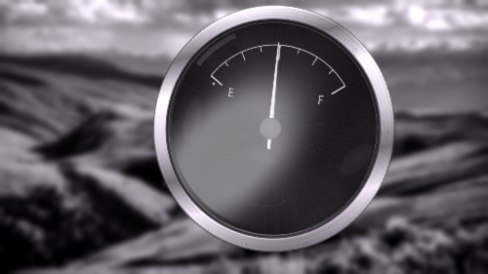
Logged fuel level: 0.5
